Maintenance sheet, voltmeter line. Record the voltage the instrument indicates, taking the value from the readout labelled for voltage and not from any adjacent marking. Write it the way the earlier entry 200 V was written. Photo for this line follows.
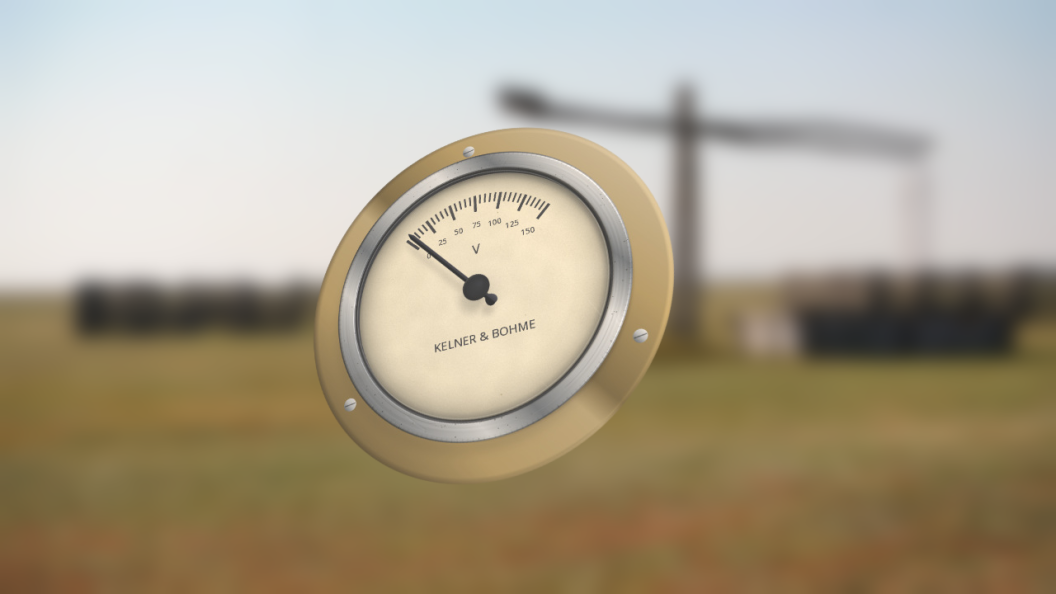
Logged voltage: 5 V
